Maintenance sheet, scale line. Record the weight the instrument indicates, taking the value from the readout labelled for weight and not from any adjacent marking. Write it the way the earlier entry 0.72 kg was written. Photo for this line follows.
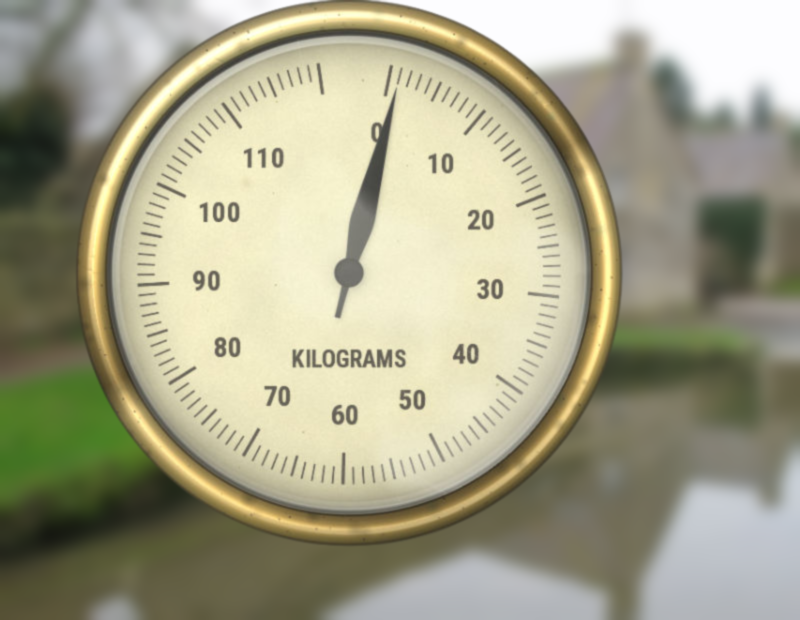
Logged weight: 1 kg
